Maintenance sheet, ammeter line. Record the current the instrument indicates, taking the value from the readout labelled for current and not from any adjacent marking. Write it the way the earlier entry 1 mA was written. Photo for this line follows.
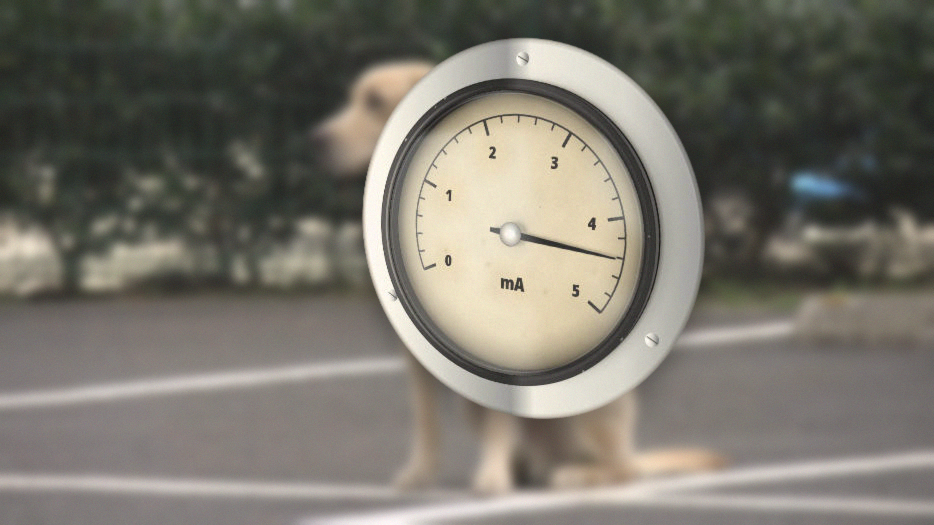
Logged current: 4.4 mA
